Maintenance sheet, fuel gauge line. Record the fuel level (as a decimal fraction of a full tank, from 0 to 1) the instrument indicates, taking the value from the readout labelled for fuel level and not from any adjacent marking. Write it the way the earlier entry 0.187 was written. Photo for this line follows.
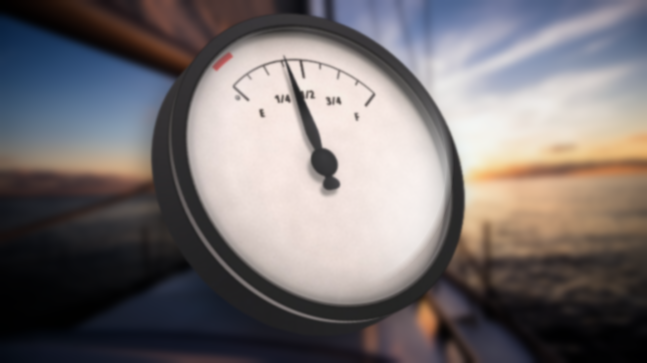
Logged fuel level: 0.375
